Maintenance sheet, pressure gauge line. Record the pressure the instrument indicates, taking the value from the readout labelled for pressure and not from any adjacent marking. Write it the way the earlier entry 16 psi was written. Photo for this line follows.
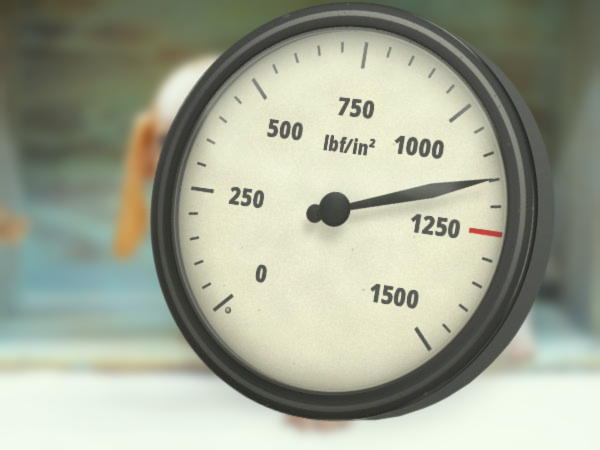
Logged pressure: 1150 psi
